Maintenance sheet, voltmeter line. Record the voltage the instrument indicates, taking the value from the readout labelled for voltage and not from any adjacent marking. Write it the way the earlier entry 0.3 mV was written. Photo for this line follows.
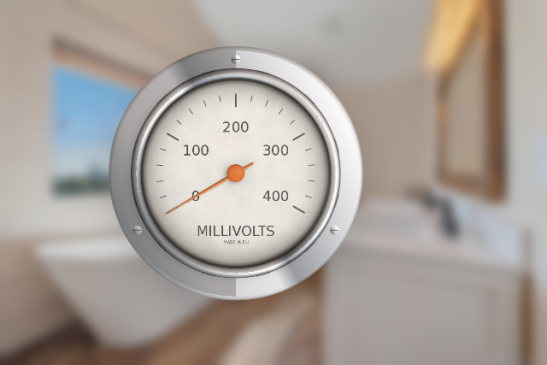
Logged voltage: 0 mV
